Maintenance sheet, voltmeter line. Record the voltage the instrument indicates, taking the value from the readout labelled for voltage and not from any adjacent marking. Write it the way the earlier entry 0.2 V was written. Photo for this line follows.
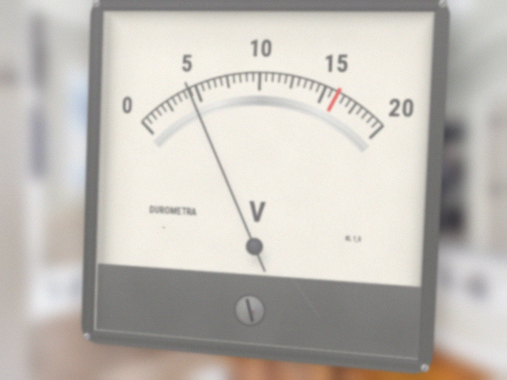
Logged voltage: 4.5 V
